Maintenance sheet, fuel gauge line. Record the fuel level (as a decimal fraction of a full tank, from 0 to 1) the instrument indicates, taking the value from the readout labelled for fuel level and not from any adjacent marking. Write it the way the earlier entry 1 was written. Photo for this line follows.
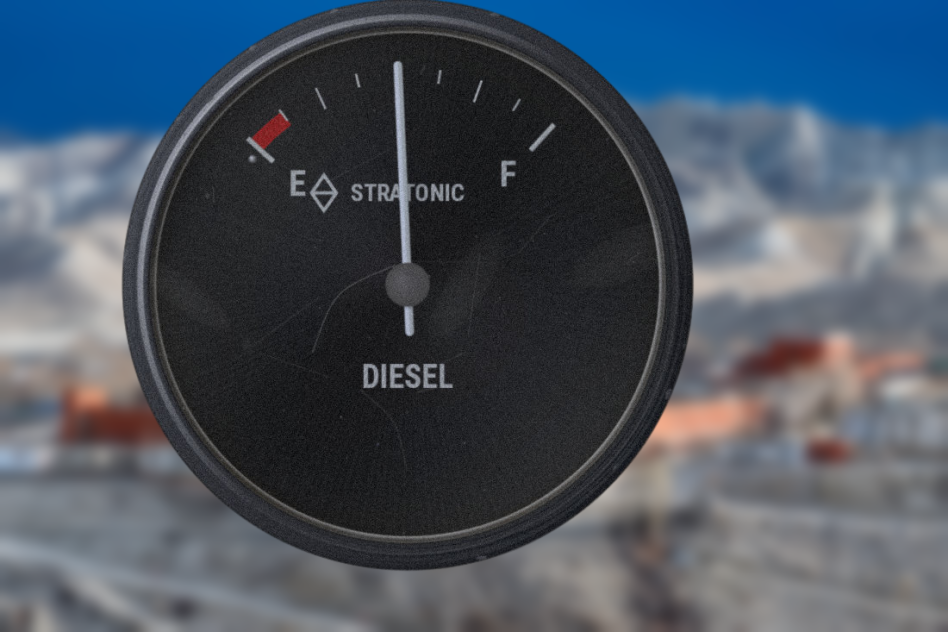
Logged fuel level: 0.5
